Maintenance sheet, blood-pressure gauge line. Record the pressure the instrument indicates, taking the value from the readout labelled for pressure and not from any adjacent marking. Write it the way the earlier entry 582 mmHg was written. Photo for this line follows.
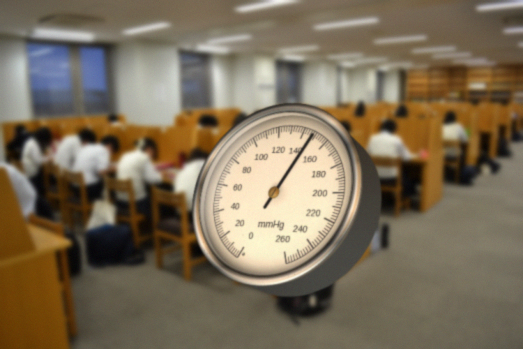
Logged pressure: 150 mmHg
